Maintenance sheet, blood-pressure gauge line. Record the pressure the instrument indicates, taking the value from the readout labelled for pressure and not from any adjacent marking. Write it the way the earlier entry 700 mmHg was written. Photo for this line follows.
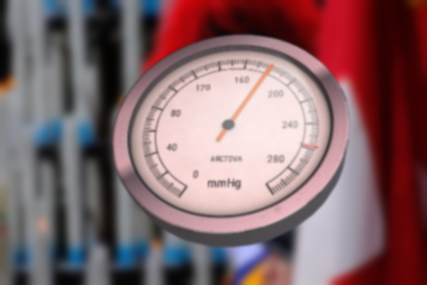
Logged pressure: 180 mmHg
